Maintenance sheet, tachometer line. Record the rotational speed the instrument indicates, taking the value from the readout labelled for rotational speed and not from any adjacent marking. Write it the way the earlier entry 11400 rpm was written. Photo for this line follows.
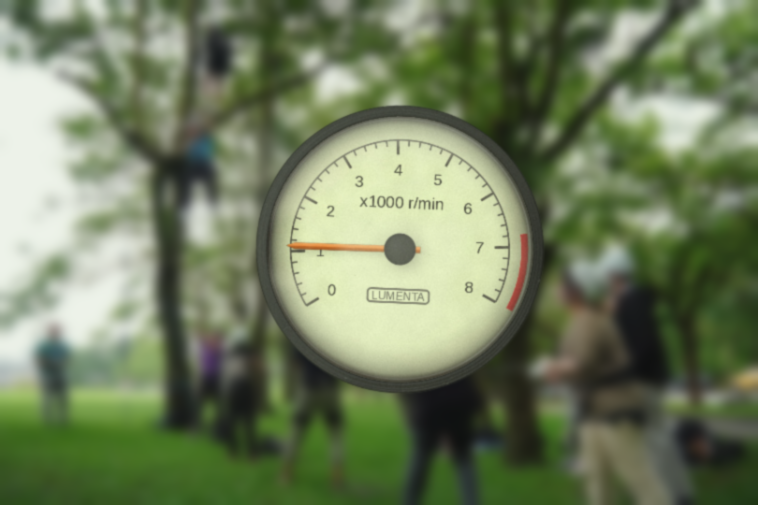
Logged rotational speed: 1100 rpm
